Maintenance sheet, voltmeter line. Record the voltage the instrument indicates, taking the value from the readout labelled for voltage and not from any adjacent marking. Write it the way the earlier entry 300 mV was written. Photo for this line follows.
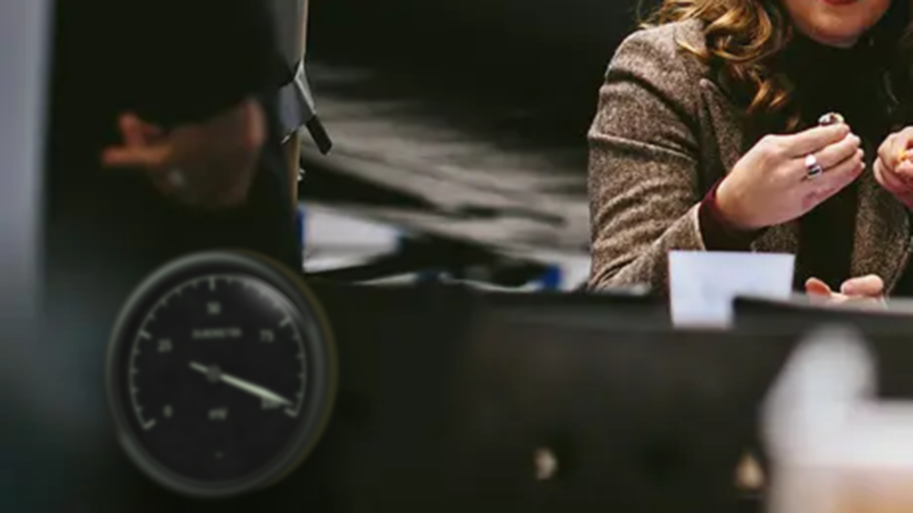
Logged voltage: 97.5 mV
